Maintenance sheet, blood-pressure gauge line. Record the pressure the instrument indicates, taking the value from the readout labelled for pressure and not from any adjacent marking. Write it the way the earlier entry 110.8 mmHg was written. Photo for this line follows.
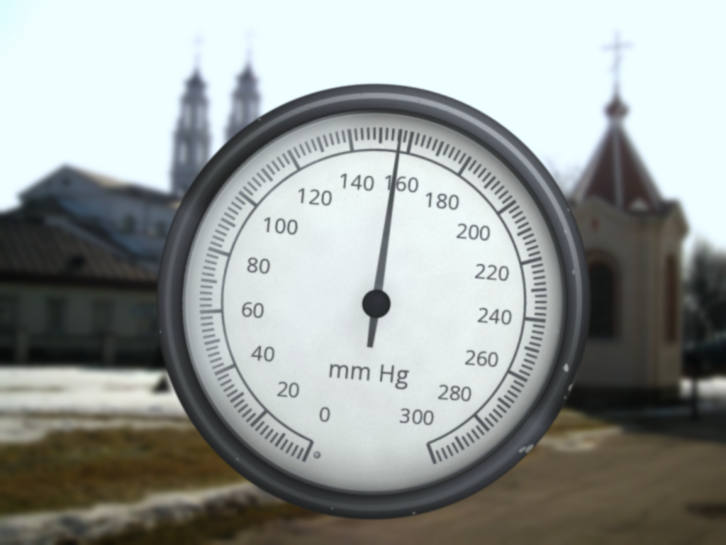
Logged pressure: 156 mmHg
